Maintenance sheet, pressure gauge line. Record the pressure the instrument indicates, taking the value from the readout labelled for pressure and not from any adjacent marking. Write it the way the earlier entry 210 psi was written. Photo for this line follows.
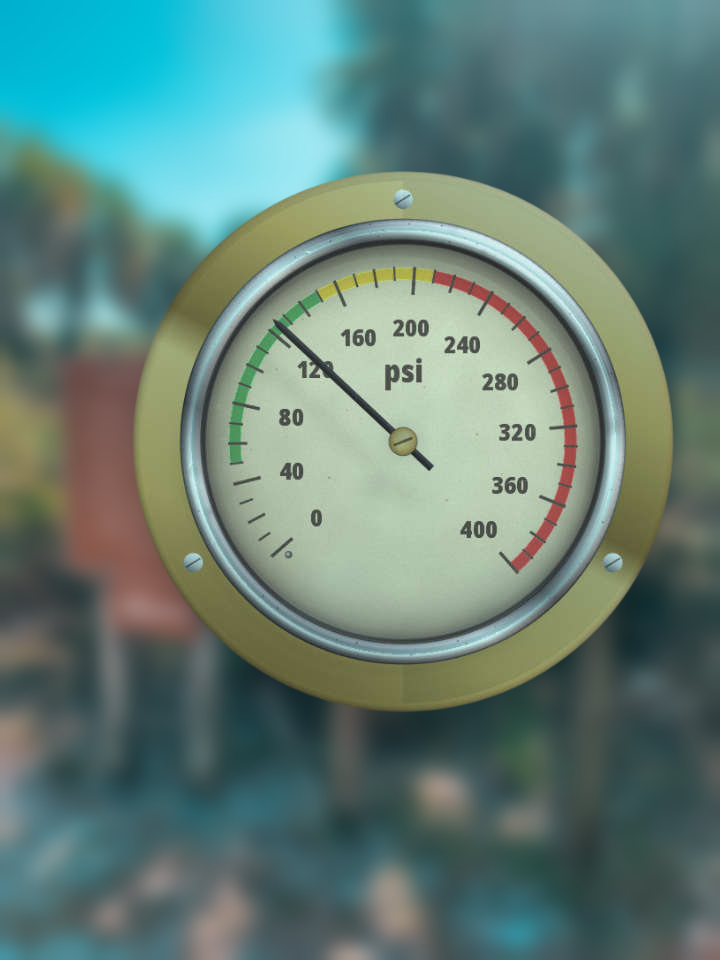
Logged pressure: 125 psi
